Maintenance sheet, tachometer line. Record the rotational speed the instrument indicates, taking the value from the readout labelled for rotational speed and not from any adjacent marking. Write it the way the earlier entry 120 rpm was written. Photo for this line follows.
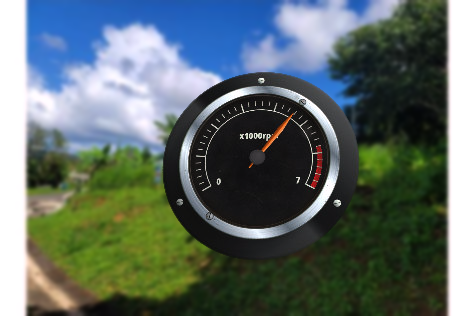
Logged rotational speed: 4600 rpm
